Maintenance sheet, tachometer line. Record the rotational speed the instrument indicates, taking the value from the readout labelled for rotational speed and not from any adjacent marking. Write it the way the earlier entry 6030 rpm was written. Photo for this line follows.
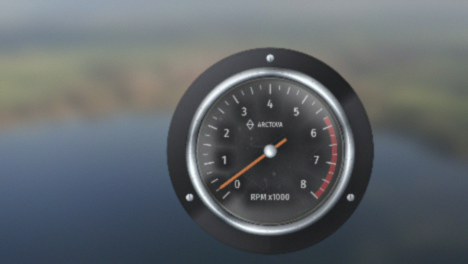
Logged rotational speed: 250 rpm
